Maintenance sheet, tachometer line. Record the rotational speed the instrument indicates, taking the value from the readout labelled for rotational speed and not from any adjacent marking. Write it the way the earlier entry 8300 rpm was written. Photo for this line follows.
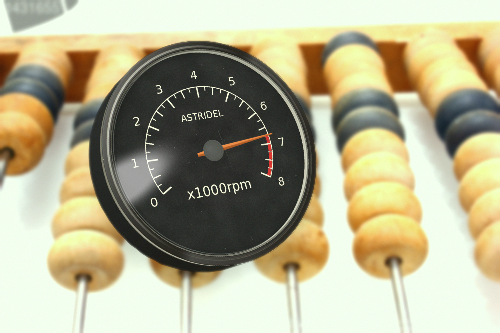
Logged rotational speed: 6750 rpm
